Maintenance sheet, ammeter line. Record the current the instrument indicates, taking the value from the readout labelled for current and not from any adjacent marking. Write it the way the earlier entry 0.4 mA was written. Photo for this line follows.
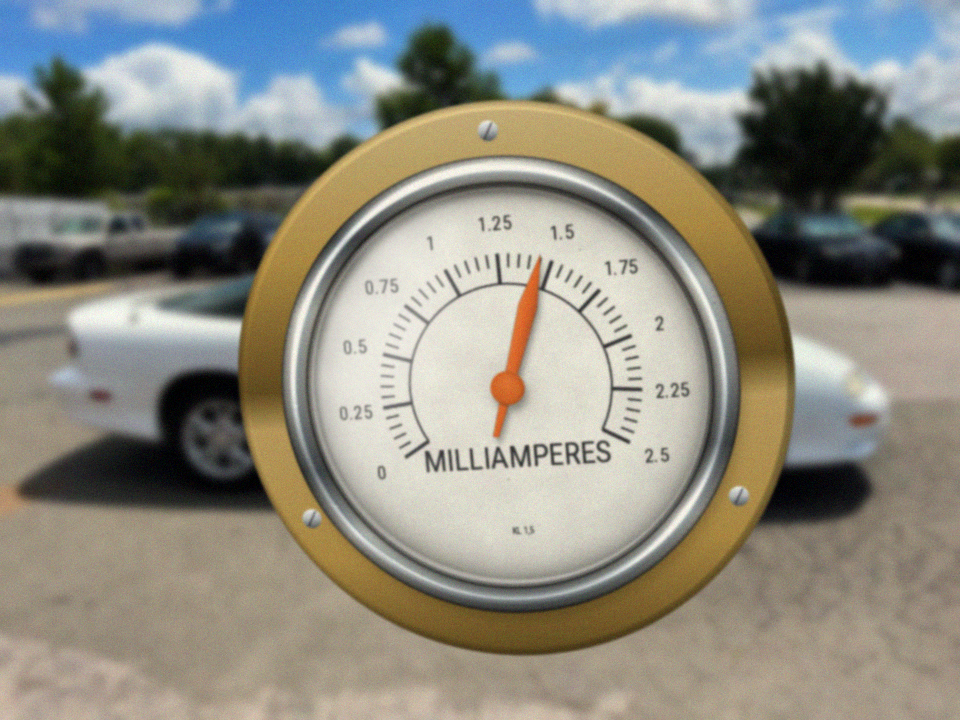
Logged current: 1.45 mA
